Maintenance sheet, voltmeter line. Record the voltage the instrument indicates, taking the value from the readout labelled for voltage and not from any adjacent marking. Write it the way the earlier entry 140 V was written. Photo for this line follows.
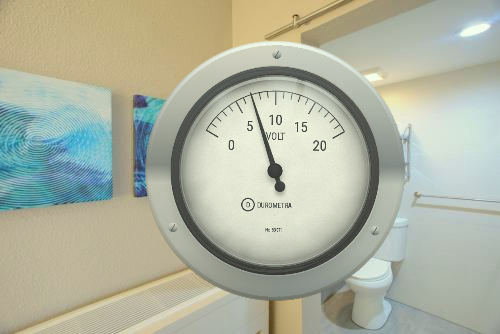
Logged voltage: 7 V
